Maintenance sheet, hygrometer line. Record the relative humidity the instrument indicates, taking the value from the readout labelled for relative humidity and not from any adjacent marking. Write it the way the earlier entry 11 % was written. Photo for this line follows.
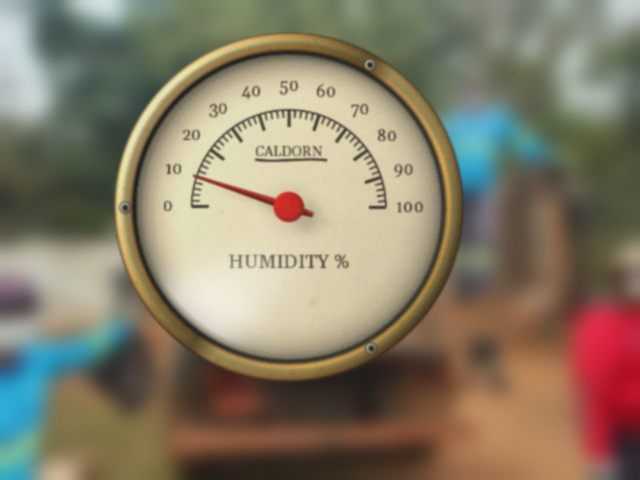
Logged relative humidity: 10 %
